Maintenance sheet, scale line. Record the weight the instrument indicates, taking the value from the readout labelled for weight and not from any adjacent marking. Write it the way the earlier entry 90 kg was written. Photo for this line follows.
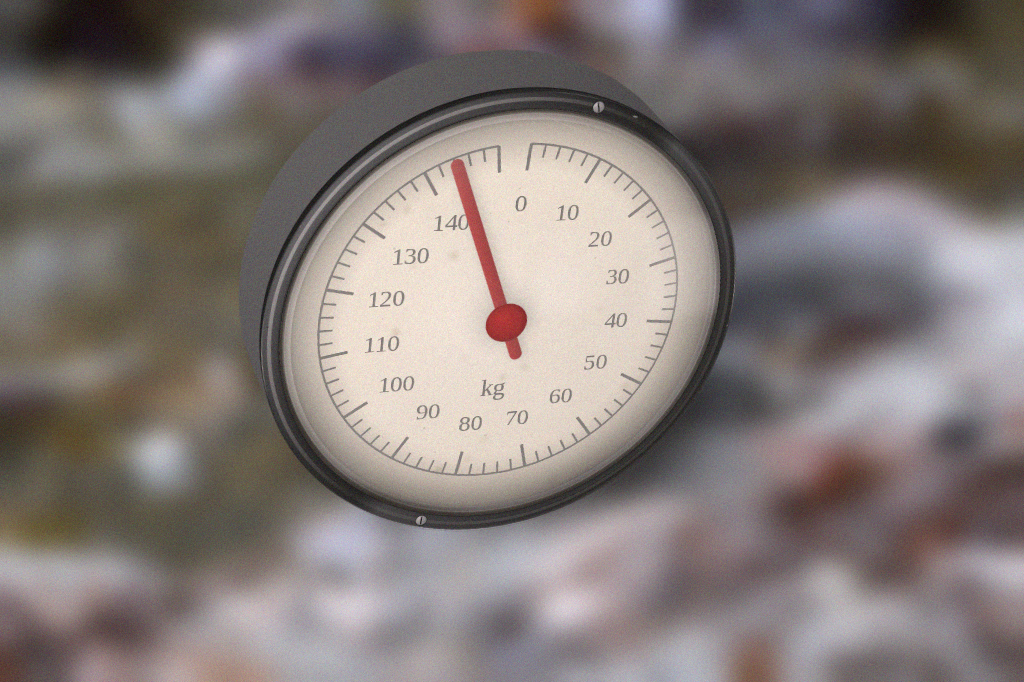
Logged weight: 144 kg
